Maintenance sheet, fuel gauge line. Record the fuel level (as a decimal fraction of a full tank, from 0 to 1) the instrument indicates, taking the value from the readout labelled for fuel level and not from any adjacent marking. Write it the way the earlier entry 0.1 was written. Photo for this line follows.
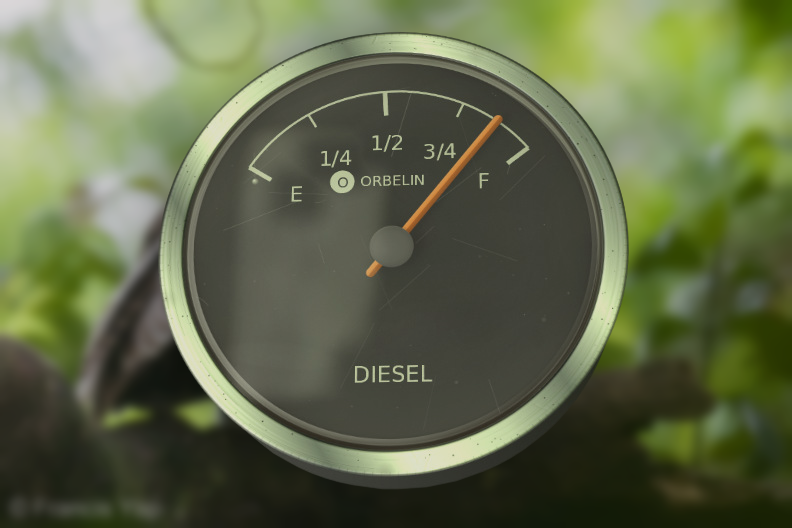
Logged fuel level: 0.875
